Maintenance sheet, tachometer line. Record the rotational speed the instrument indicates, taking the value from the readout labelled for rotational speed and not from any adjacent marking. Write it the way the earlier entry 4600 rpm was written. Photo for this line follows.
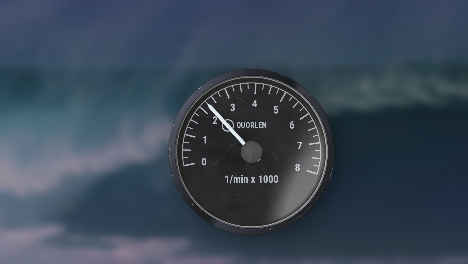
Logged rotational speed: 2250 rpm
